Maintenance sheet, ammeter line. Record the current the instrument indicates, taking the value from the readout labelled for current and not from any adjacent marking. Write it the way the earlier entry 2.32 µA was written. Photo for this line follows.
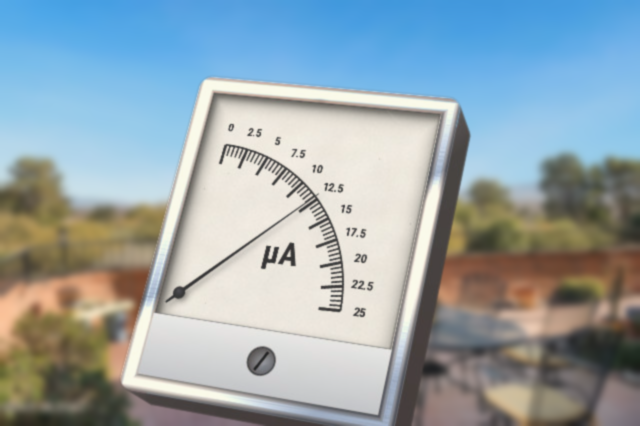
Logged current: 12.5 µA
